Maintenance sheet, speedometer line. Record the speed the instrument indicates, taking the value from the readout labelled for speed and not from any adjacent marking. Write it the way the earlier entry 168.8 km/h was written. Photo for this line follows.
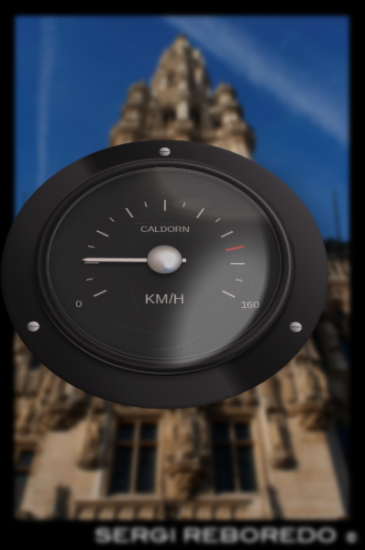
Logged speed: 20 km/h
